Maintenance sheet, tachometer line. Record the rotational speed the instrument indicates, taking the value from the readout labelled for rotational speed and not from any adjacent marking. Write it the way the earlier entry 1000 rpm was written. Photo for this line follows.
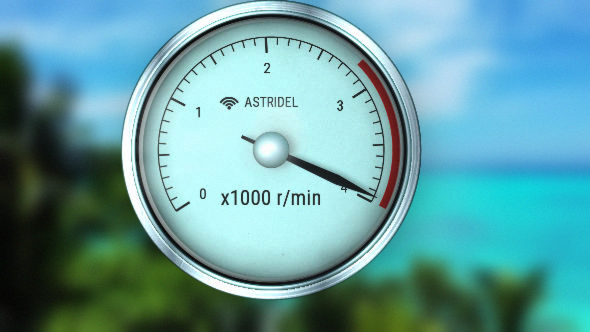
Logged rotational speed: 3950 rpm
